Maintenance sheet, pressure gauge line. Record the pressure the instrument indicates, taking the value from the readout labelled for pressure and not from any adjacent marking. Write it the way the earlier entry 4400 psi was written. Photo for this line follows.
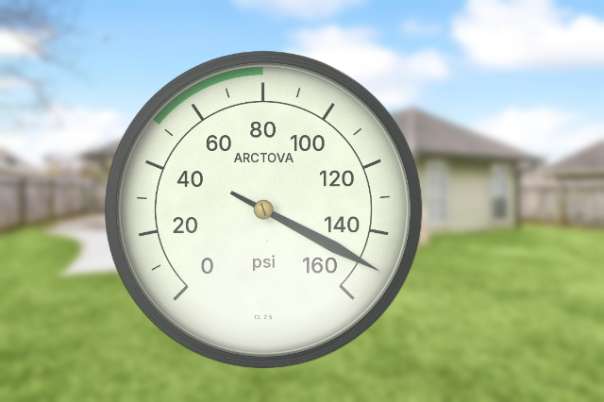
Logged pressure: 150 psi
